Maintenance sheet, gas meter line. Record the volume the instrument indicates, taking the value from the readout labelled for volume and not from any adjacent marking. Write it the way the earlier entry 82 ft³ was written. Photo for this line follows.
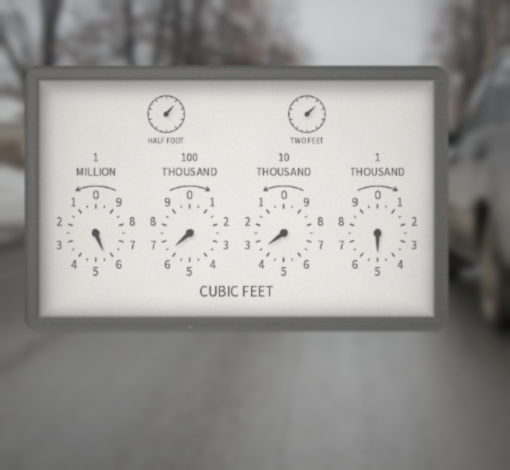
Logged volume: 563500 ft³
